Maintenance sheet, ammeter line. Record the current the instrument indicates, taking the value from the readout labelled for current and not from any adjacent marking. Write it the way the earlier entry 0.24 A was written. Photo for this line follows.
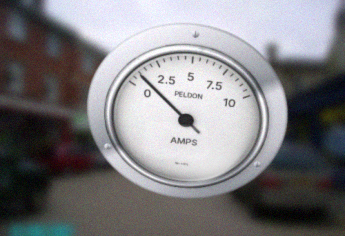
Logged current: 1 A
